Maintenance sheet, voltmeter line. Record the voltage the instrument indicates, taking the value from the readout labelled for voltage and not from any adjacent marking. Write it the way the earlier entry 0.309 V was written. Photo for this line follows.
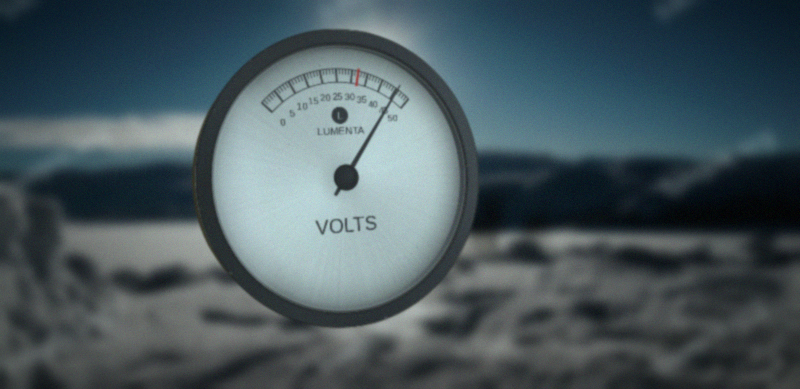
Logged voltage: 45 V
